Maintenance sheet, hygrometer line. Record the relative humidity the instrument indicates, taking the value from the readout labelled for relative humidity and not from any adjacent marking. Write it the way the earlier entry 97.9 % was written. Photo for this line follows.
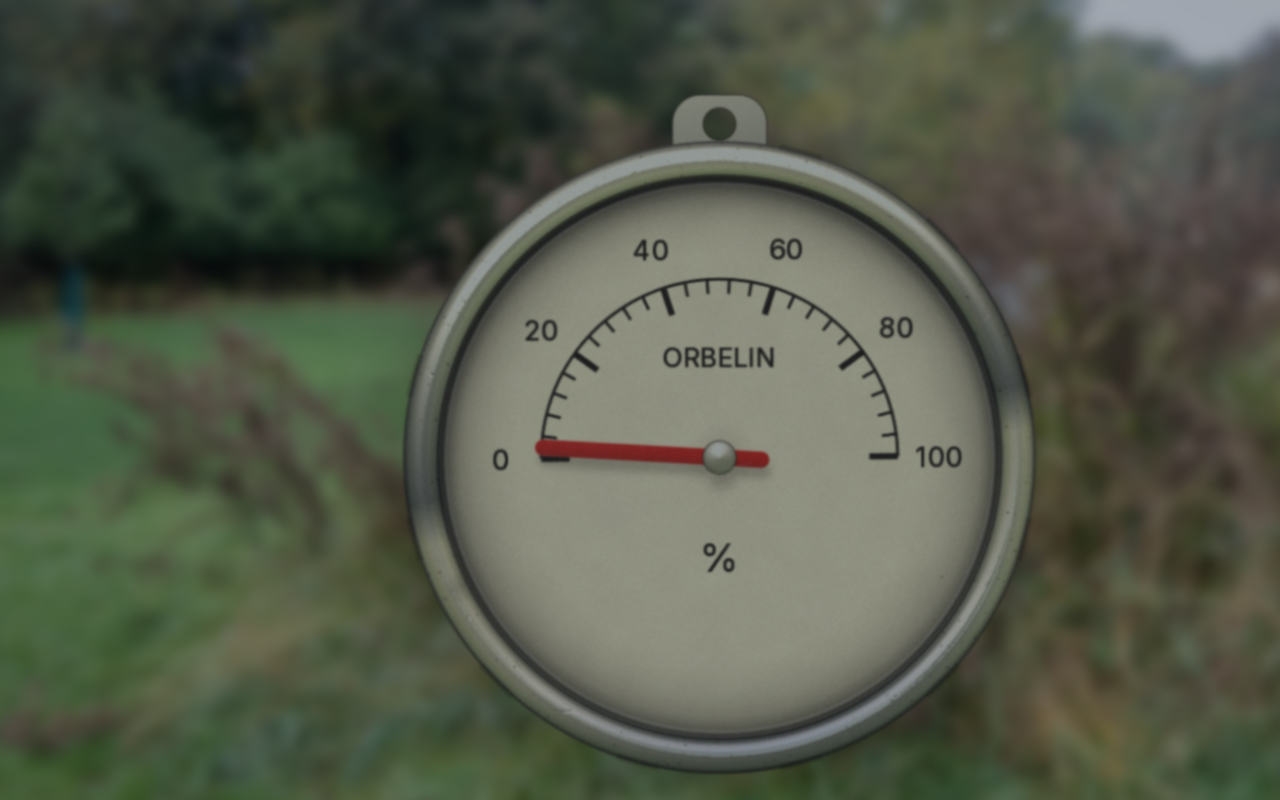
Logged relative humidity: 2 %
